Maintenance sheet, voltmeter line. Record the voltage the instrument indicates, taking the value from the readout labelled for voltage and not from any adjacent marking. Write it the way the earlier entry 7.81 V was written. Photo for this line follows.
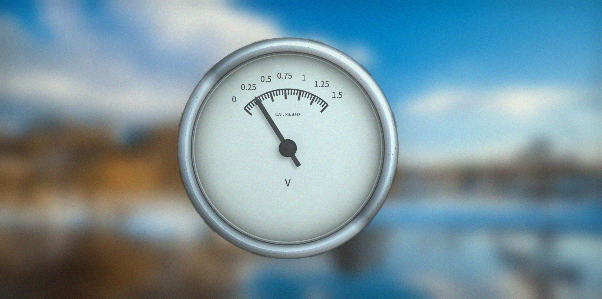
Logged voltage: 0.25 V
